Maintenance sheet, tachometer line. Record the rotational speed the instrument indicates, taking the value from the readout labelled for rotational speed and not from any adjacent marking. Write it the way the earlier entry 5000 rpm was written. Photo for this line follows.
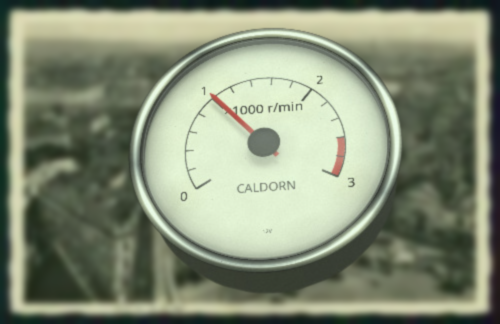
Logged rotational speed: 1000 rpm
